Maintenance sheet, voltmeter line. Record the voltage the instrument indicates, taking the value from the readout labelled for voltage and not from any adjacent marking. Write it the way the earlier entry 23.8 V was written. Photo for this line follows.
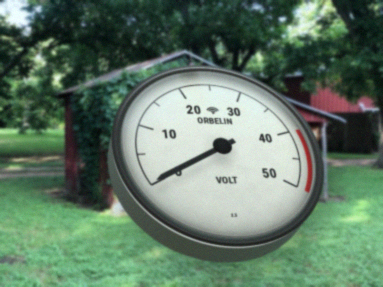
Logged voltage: 0 V
